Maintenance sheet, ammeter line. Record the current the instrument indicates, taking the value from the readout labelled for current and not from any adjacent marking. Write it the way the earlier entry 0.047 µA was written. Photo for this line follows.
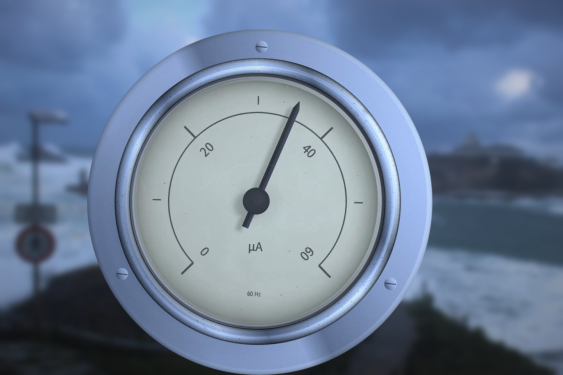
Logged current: 35 µA
